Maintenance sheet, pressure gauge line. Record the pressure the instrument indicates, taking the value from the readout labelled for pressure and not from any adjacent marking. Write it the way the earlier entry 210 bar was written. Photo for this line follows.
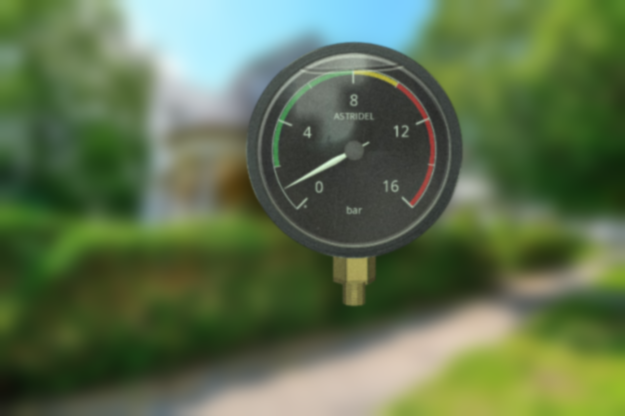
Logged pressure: 1 bar
